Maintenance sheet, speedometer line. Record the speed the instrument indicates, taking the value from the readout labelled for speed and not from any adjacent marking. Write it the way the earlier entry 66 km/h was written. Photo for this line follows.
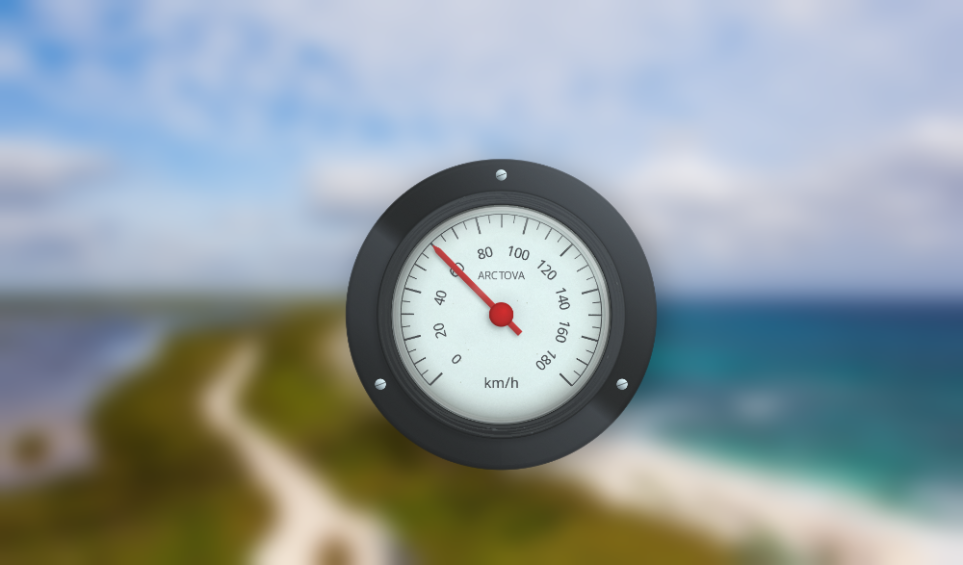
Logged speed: 60 km/h
